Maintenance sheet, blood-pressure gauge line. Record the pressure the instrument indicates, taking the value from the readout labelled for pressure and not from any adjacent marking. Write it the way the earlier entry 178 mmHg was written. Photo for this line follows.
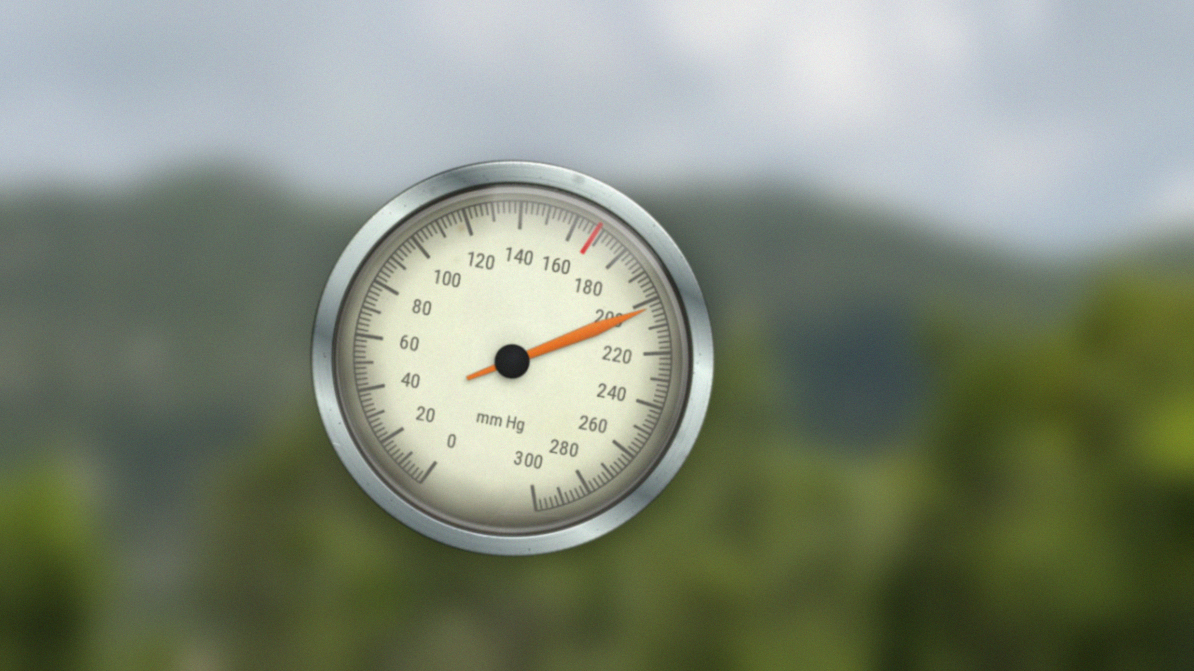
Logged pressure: 202 mmHg
